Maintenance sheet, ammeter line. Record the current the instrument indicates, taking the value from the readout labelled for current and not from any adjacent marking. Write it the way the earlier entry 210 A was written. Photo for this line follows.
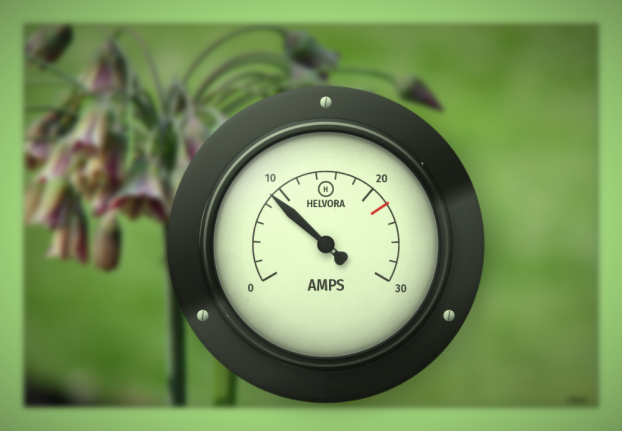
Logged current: 9 A
